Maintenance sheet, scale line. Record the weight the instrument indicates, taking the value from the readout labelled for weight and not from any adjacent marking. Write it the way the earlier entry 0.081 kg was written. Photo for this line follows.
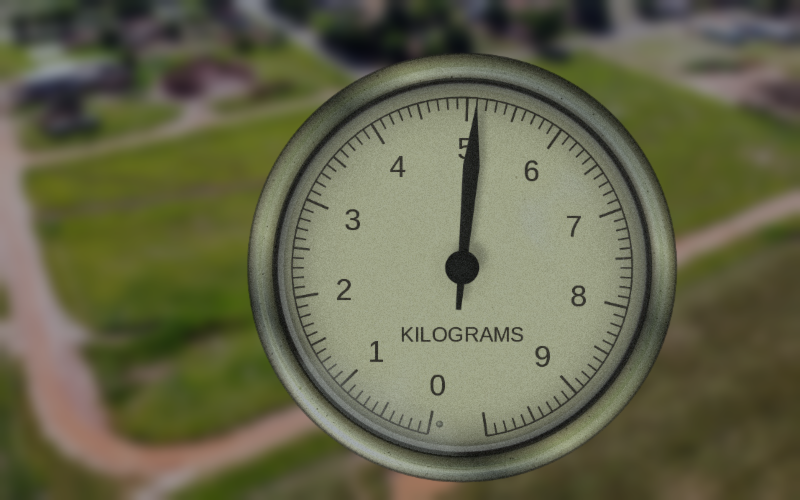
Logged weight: 5.1 kg
